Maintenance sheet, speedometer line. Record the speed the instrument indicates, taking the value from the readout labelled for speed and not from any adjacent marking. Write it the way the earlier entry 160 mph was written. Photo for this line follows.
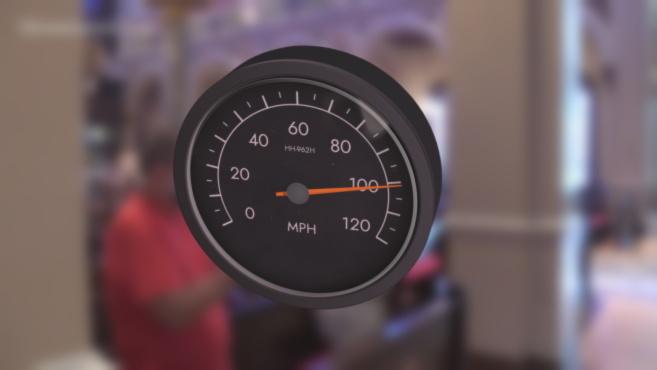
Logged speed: 100 mph
